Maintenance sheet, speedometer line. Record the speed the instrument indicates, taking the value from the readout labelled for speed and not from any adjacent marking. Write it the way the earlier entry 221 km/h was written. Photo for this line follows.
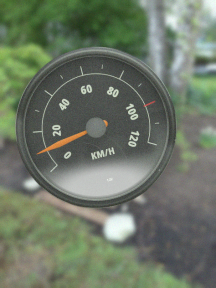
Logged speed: 10 km/h
